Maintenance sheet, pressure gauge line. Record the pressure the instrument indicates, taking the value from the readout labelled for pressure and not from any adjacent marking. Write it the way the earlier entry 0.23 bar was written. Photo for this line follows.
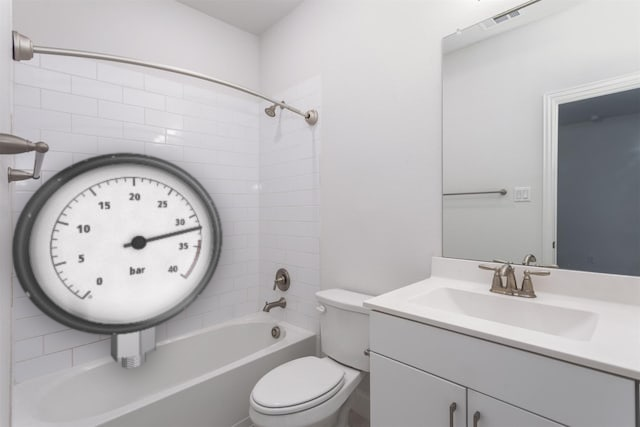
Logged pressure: 32 bar
